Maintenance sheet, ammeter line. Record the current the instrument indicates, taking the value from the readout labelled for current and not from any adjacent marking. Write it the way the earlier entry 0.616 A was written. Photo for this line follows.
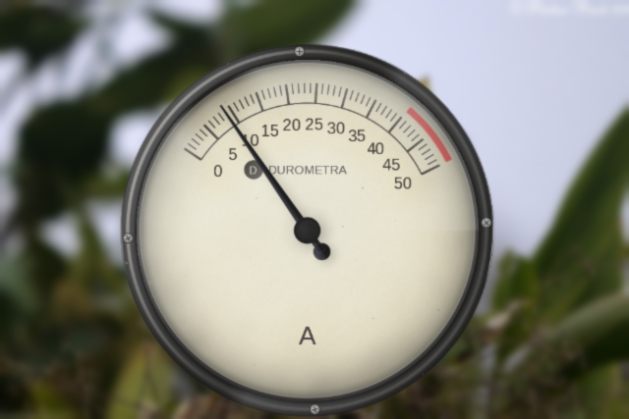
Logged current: 9 A
